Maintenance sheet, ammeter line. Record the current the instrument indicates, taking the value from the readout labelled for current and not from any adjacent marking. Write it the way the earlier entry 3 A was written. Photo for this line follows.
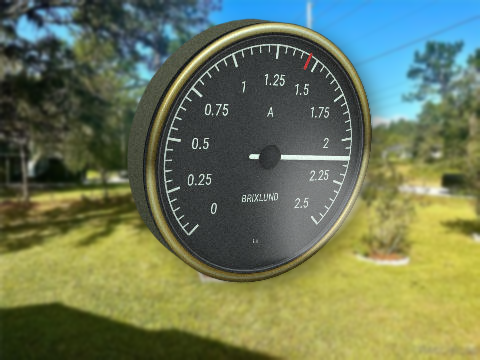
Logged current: 2.1 A
